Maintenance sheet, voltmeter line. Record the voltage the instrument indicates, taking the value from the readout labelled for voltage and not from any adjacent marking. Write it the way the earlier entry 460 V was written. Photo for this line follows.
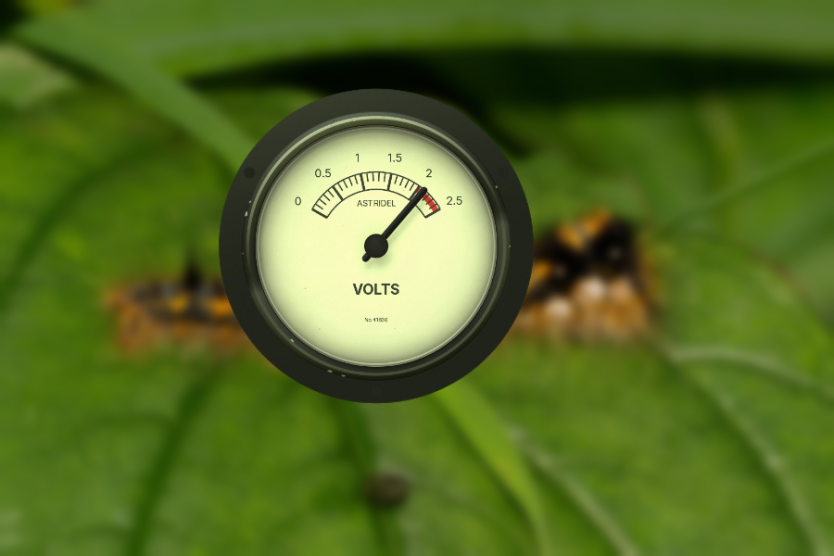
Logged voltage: 2.1 V
